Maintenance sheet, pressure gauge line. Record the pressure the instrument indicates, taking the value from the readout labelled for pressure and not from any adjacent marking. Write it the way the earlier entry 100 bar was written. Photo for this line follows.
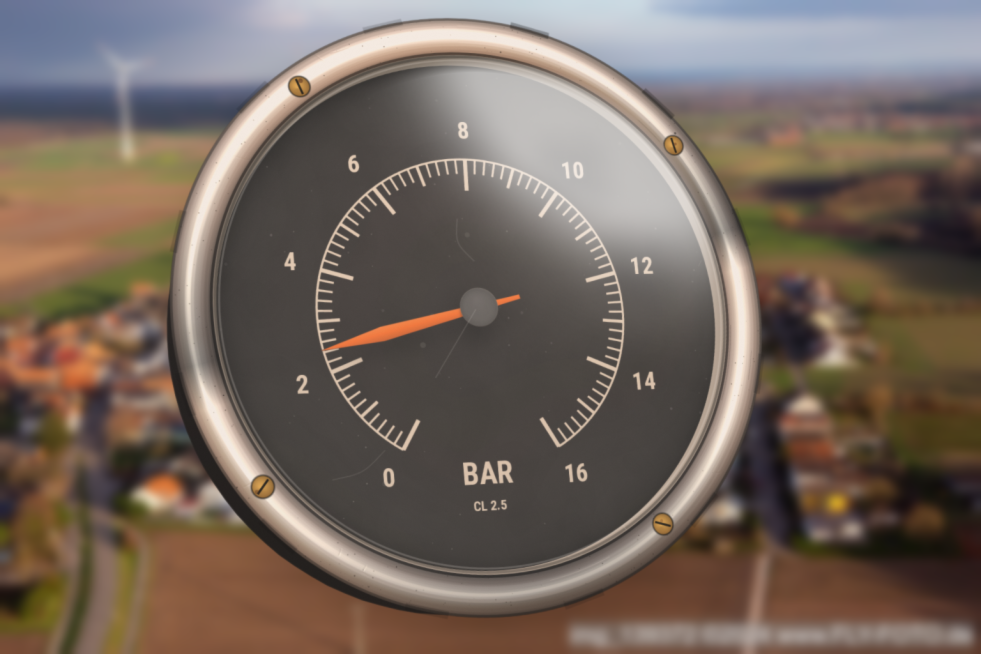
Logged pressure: 2.4 bar
